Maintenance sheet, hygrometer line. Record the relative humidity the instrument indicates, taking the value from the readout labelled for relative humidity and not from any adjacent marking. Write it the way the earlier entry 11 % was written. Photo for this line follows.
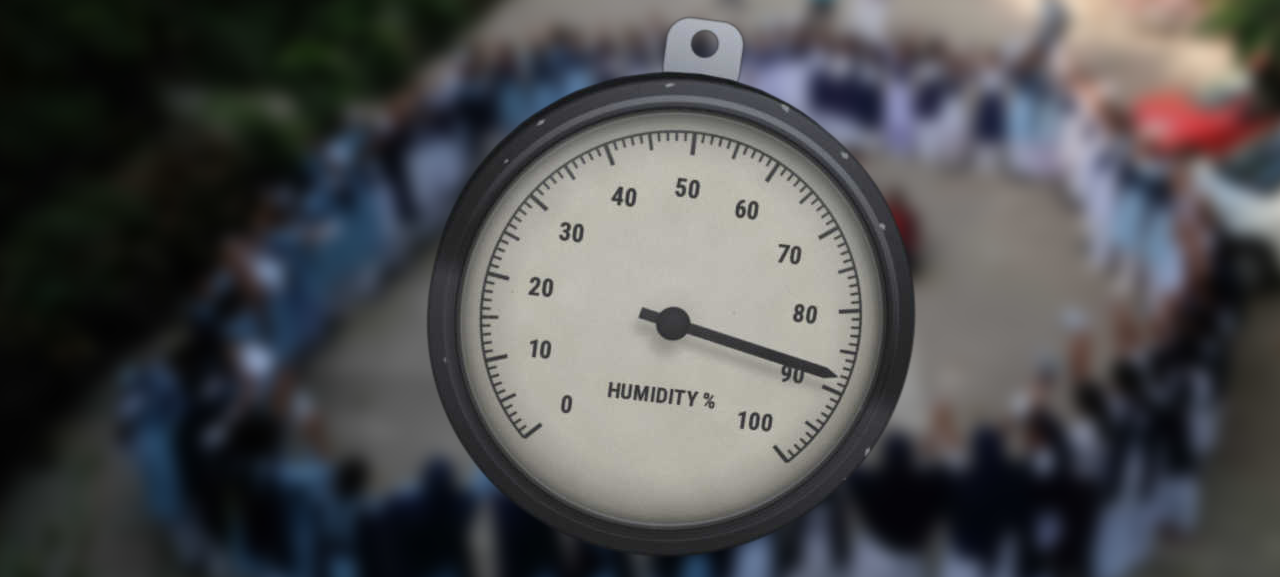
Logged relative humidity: 88 %
